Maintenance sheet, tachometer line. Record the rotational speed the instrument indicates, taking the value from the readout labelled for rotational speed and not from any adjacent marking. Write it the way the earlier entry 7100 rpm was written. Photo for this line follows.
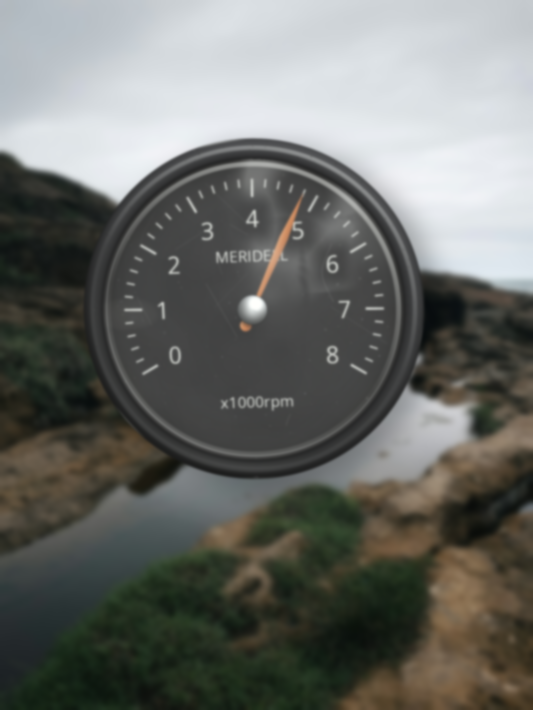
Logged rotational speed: 4800 rpm
